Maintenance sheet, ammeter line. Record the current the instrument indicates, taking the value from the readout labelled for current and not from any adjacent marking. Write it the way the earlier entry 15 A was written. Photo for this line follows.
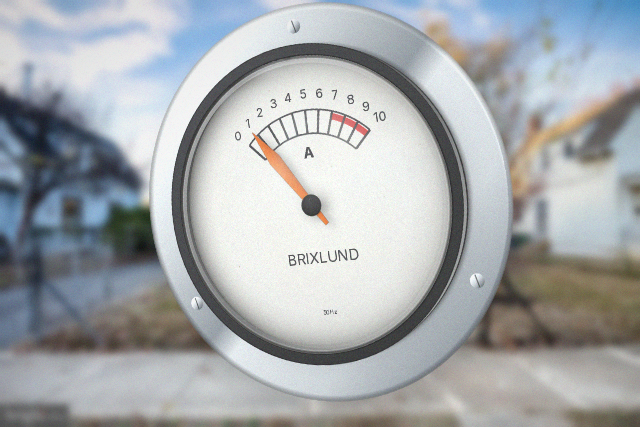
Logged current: 1 A
